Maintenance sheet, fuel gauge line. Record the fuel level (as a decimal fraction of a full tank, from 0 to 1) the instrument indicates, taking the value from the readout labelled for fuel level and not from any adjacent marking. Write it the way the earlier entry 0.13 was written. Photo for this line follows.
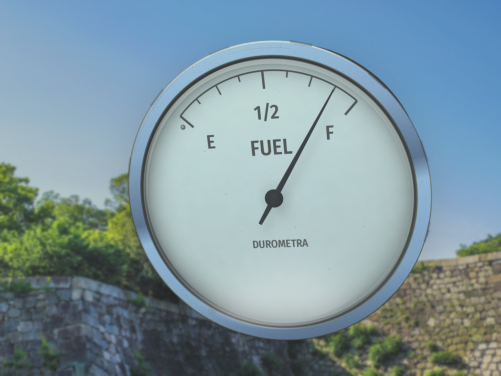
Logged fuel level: 0.875
